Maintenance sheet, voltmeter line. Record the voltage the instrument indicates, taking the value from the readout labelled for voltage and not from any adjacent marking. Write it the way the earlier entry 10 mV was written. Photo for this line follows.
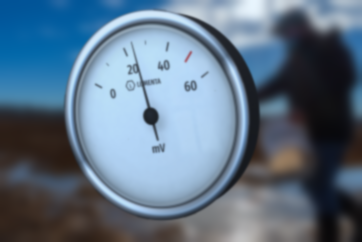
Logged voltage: 25 mV
